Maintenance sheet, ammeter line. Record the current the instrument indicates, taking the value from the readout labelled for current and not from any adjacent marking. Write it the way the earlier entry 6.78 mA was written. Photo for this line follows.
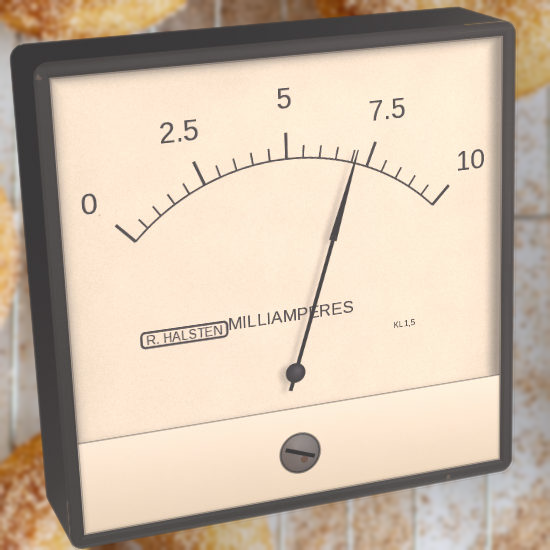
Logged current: 7 mA
